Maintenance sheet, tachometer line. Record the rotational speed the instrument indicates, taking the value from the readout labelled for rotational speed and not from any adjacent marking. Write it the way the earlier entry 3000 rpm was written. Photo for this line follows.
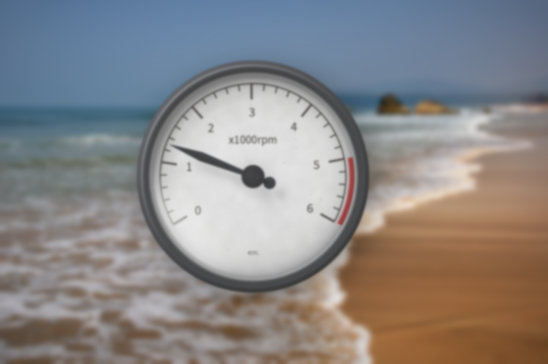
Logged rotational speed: 1300 rpm
